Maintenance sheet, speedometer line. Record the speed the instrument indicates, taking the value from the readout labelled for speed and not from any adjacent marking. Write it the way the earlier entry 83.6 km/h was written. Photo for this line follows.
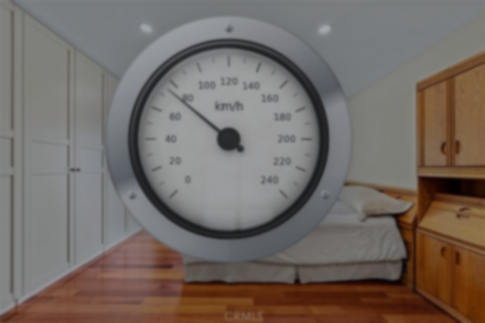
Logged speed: 75 km/h
